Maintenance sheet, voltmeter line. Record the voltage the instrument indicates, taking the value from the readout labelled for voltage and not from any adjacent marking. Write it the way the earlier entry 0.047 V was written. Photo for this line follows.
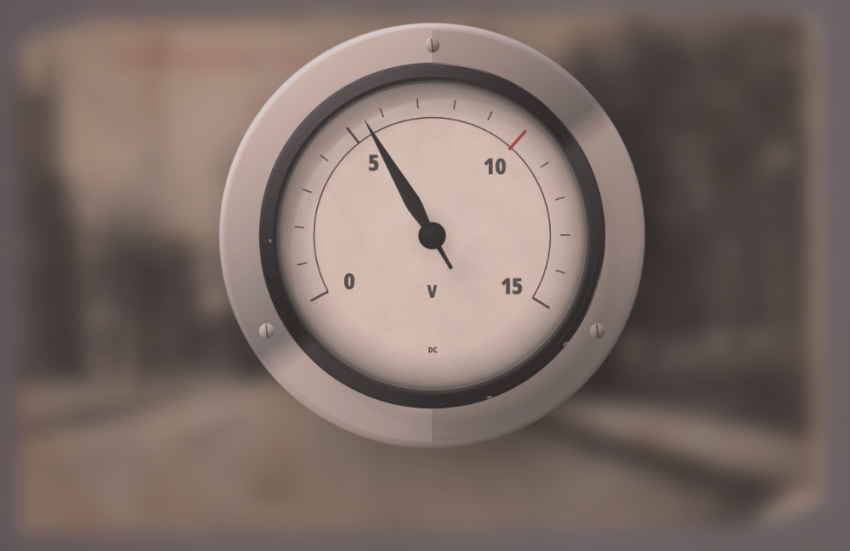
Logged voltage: 5.5 V
